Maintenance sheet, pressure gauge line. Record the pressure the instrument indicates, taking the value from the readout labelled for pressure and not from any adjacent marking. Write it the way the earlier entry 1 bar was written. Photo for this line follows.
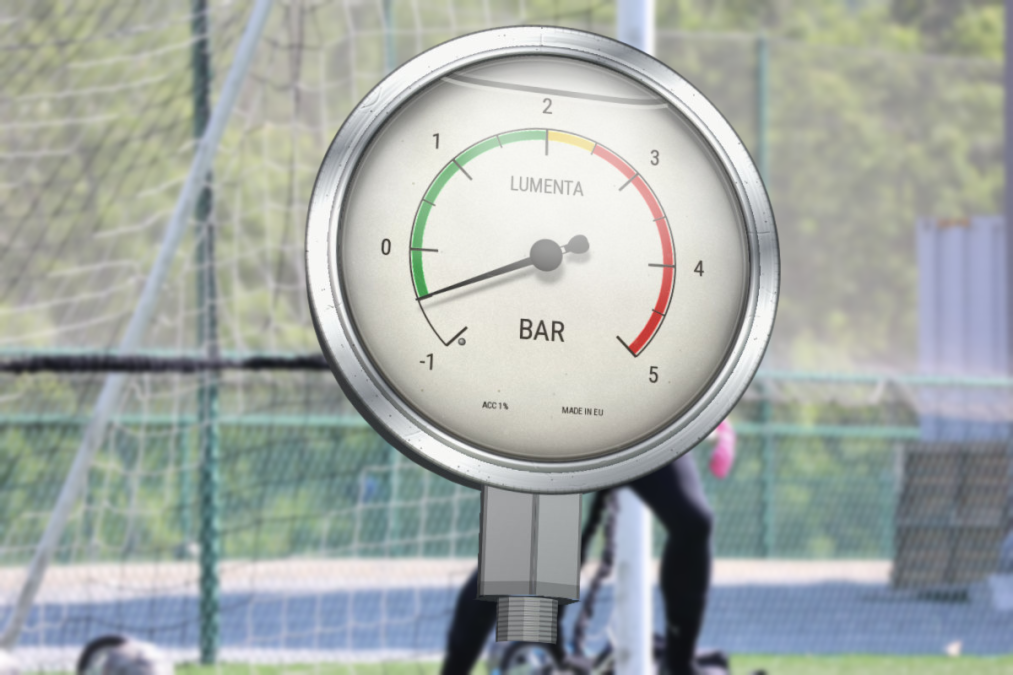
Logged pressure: -0.5 bar
